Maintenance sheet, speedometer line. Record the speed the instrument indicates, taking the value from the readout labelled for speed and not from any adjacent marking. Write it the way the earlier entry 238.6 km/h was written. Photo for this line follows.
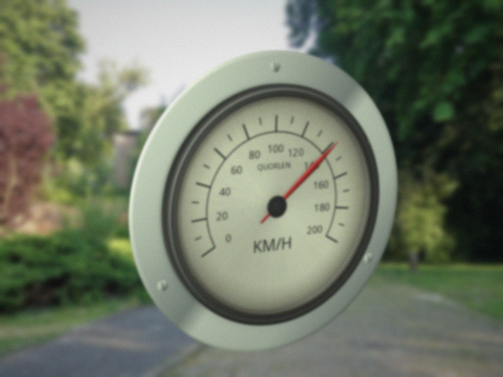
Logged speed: 140 km/h
